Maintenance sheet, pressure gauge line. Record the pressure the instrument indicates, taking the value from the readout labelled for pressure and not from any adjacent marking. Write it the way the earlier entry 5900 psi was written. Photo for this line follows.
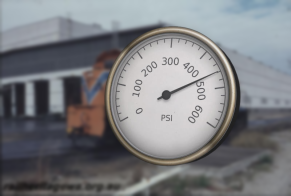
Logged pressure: 460 psi
